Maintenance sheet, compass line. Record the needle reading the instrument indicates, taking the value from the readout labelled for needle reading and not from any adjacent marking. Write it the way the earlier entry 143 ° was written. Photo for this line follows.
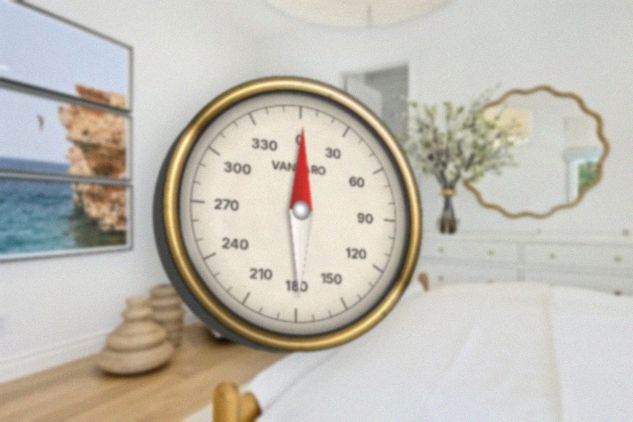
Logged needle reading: 0 °
